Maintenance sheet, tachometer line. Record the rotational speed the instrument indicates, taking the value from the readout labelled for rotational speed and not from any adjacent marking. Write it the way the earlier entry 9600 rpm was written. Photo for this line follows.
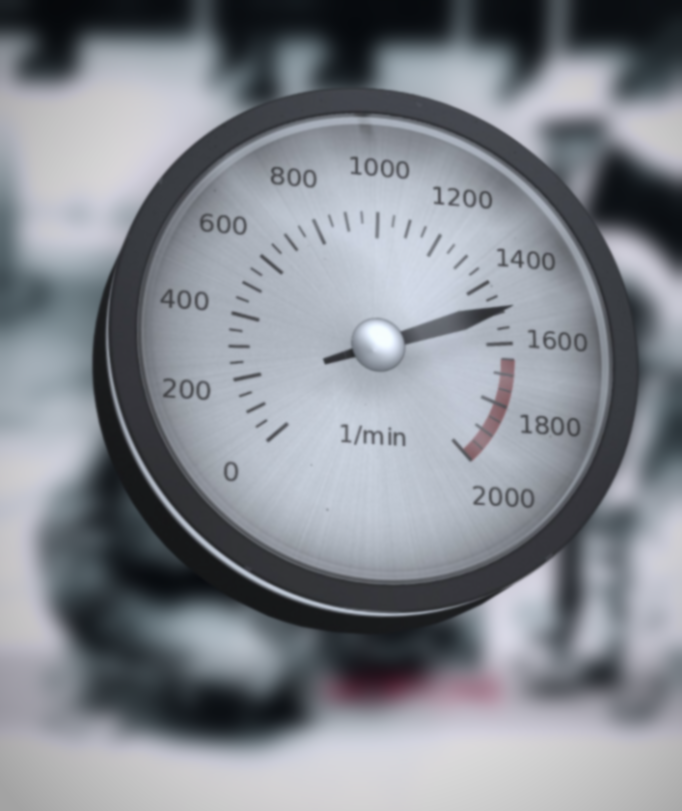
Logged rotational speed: 1500 rpm
